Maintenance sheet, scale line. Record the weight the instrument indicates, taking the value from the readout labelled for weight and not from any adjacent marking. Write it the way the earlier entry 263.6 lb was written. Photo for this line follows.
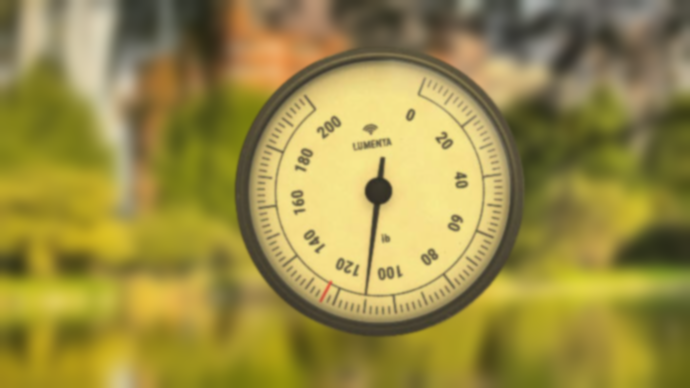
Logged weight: 110 lb
